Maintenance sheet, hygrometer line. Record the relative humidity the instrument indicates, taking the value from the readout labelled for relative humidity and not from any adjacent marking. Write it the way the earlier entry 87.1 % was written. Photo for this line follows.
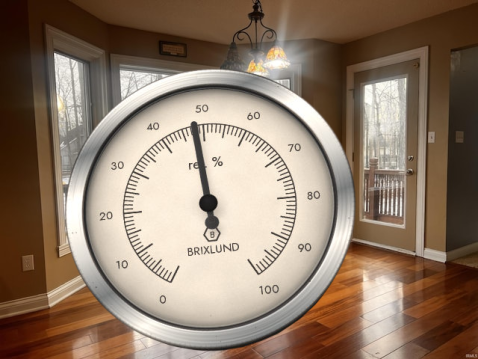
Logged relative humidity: 48 %
